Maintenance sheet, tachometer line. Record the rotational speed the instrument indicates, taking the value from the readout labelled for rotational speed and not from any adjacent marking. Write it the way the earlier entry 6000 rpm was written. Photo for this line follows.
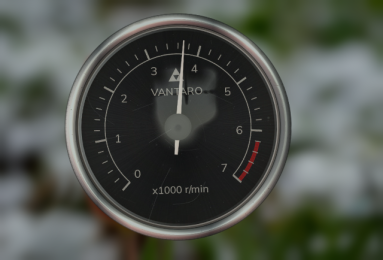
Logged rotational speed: 3700 rpm
